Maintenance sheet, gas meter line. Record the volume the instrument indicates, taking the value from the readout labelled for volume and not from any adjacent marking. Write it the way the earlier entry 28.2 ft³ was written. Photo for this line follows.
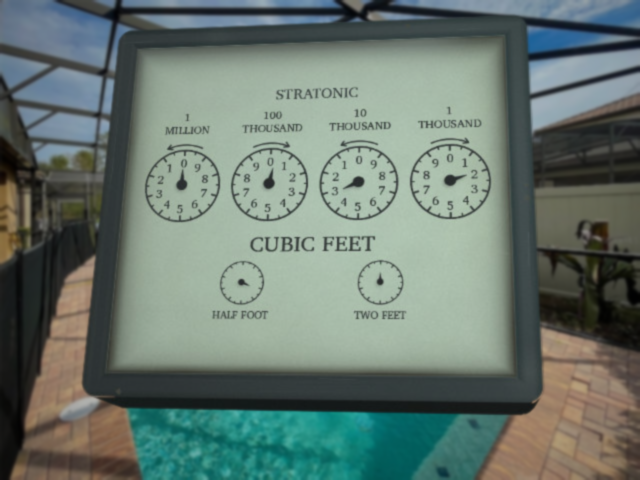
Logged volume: 3200 ft³
